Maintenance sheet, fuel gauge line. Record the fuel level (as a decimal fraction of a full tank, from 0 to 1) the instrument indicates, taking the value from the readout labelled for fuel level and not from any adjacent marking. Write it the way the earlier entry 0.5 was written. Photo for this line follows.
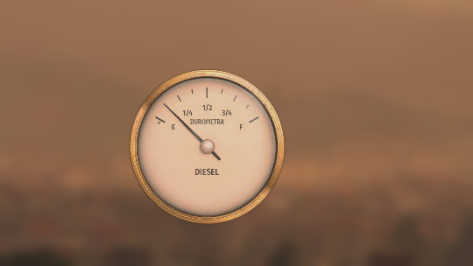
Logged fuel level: 0.125
